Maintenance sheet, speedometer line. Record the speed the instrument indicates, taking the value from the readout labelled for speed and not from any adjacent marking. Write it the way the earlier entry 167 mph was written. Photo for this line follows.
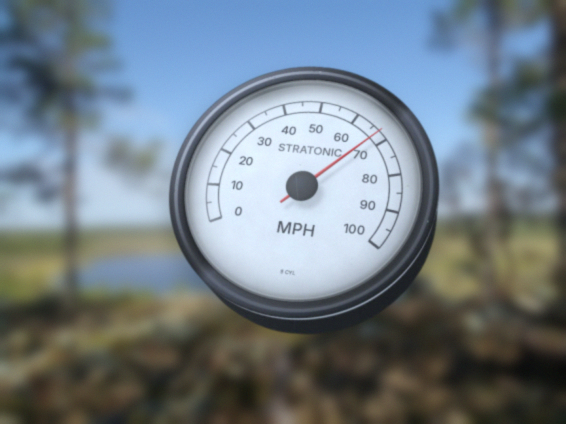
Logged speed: 67.5 mph
